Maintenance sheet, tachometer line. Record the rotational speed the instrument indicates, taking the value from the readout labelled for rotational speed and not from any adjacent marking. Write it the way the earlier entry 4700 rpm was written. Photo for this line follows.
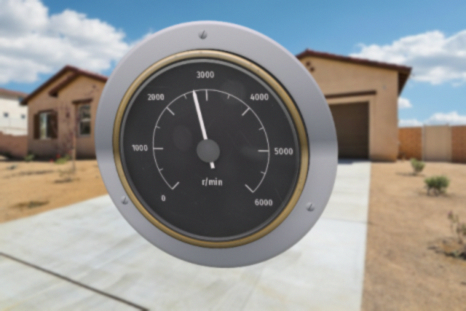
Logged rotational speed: 2750 rpm
